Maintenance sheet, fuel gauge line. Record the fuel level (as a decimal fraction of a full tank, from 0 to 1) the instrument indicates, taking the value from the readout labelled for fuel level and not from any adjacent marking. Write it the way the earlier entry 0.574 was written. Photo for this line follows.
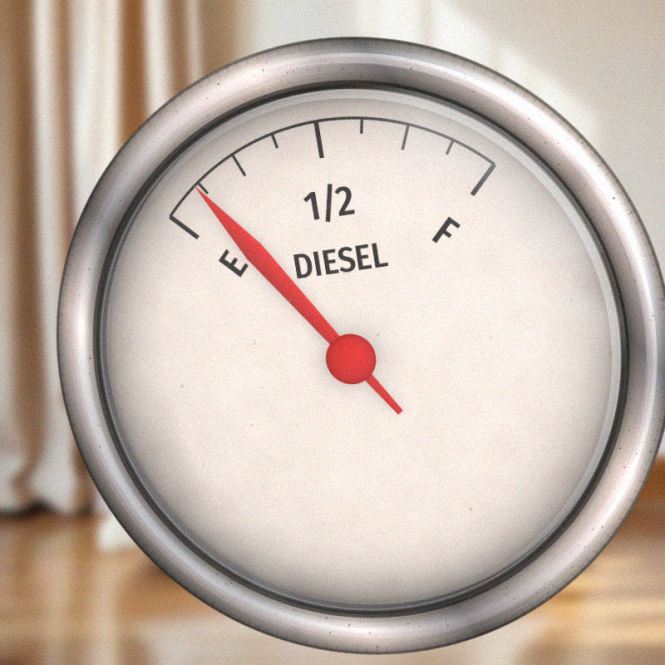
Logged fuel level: 0.125
